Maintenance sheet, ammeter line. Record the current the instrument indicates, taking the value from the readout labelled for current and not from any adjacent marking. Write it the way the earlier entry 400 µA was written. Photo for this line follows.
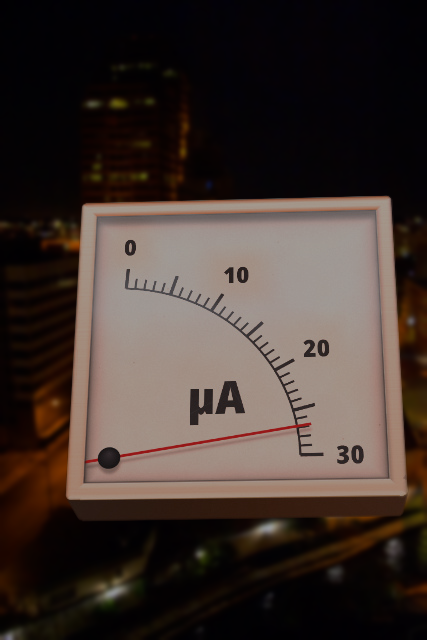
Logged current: 27 µA
